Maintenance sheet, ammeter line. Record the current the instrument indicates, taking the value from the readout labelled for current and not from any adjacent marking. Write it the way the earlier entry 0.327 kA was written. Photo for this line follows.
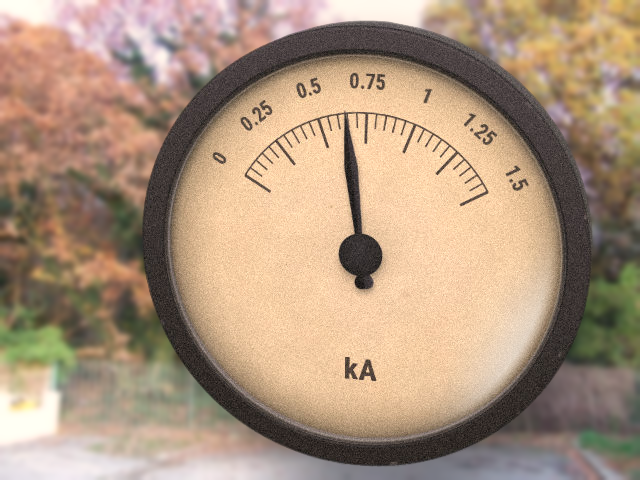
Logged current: 0.65 kA
